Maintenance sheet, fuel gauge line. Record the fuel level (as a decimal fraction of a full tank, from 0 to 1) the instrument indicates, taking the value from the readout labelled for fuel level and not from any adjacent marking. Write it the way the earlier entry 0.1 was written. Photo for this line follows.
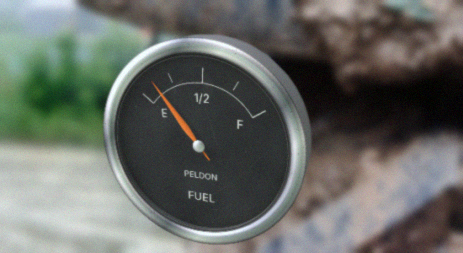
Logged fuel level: 0.125
